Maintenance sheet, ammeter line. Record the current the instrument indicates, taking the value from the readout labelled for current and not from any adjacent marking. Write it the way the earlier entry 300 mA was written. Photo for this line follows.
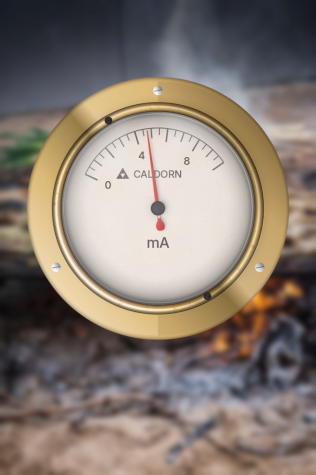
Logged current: 4.75 mA
